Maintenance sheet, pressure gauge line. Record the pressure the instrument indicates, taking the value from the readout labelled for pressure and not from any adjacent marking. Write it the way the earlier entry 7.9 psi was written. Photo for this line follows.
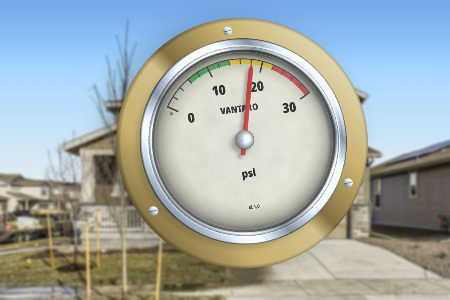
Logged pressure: 18 psi
